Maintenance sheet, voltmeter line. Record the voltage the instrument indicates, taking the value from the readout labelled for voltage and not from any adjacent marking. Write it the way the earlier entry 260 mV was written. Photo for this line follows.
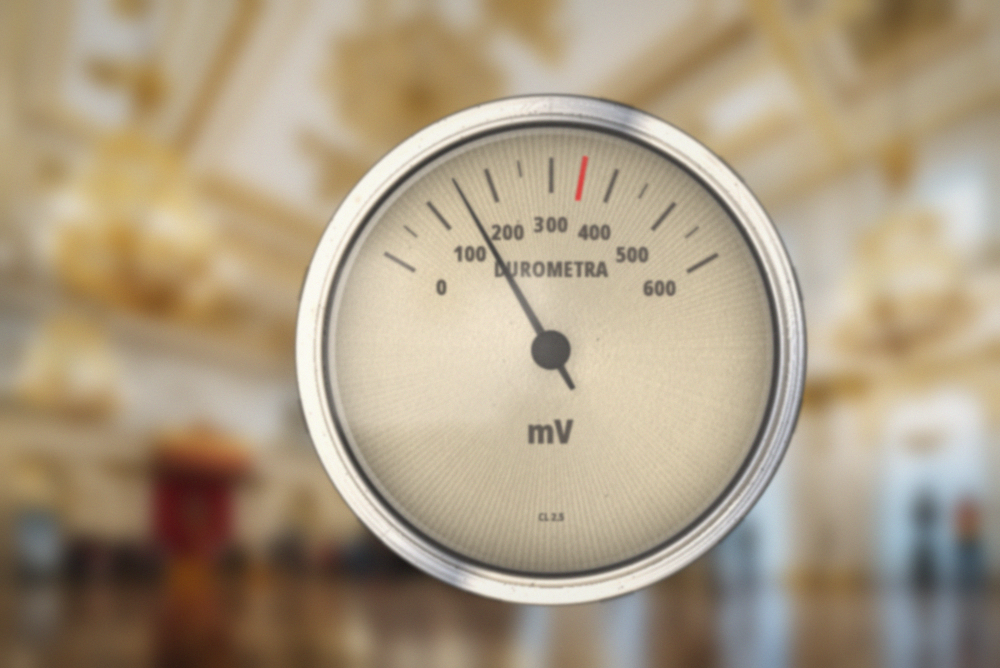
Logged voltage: 150 mV
